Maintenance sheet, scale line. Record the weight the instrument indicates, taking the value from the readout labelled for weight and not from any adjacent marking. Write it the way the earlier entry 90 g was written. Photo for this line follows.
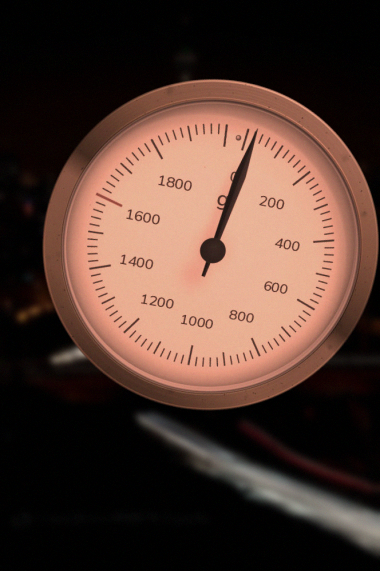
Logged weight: 20 g
